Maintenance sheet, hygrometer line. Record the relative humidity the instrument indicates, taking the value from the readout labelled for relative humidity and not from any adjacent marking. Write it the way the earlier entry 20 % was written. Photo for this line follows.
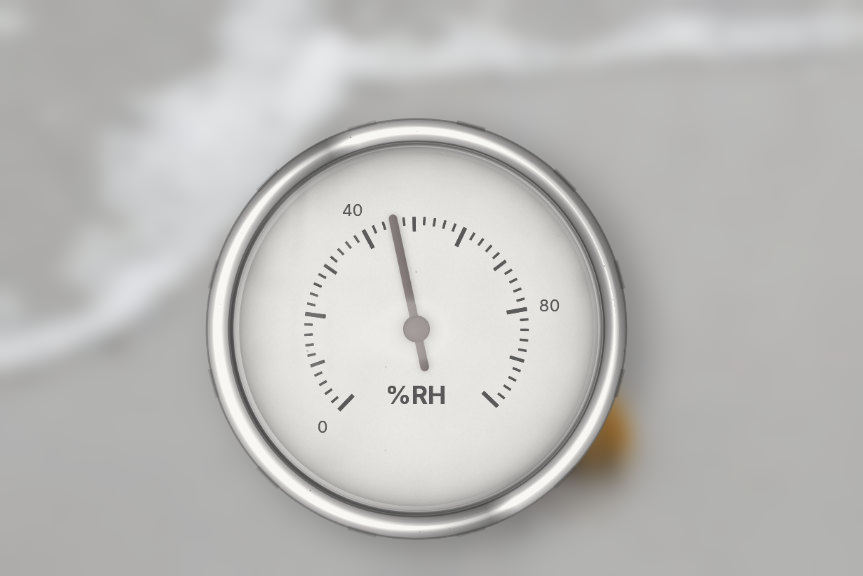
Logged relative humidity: 46 %
